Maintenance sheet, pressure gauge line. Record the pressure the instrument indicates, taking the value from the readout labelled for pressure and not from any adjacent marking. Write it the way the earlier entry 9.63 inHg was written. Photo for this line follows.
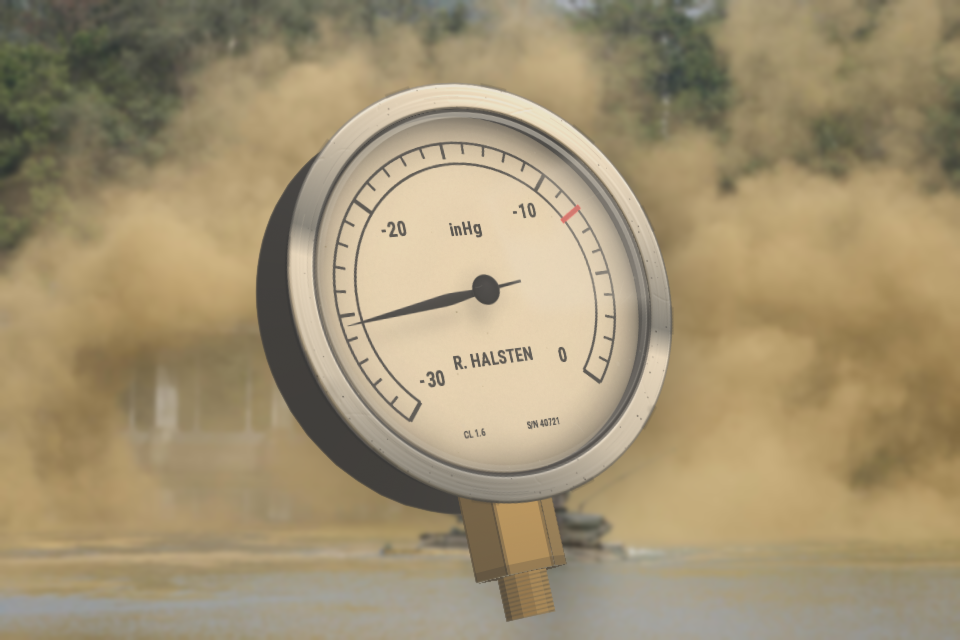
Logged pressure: -25.5 inHg
